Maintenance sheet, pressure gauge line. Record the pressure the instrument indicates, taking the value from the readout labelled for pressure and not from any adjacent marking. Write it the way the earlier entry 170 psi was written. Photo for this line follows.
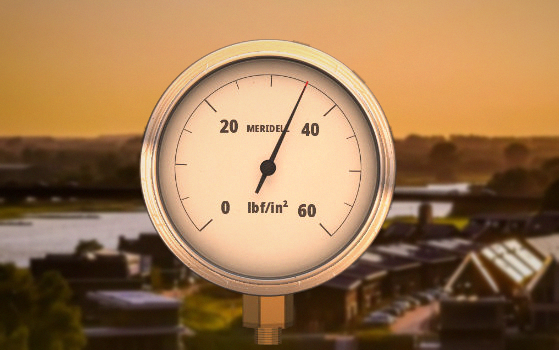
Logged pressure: 35 psi
